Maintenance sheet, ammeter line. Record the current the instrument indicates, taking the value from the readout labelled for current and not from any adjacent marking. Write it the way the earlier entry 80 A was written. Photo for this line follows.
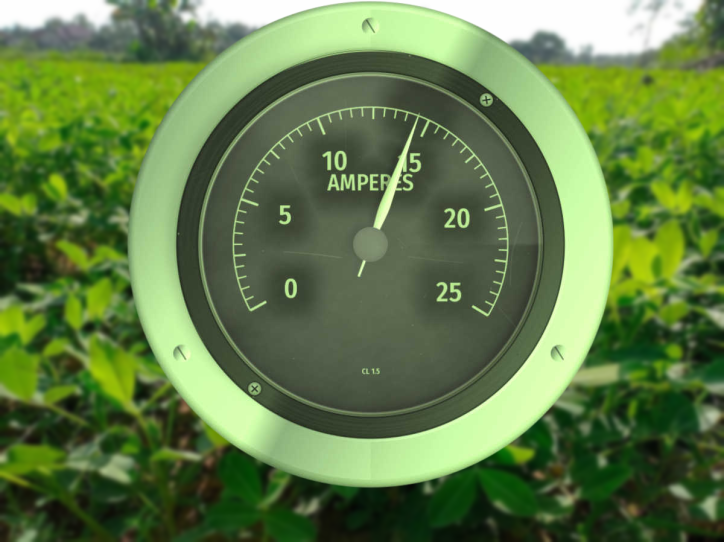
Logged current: 14.5 A
